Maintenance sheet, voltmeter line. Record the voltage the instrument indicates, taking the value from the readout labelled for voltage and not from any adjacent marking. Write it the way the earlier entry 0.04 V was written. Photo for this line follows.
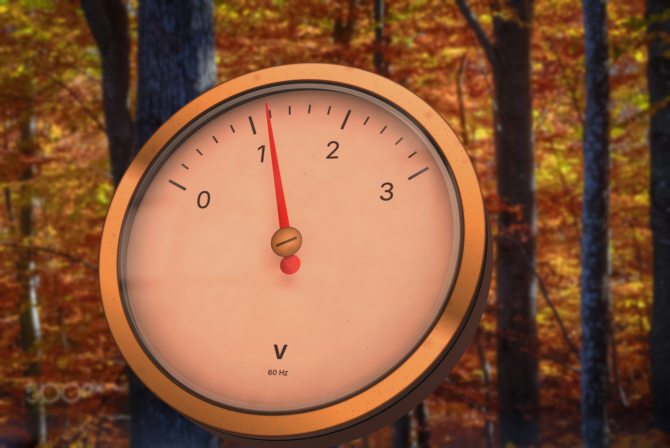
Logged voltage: 1.2 V
